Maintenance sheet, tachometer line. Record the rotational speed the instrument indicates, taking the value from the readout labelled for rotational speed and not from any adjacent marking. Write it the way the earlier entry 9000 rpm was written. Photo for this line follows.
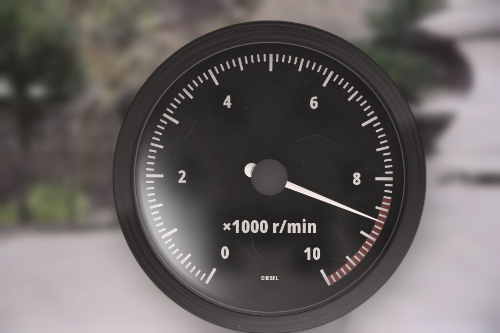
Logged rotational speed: 8700 rpm
